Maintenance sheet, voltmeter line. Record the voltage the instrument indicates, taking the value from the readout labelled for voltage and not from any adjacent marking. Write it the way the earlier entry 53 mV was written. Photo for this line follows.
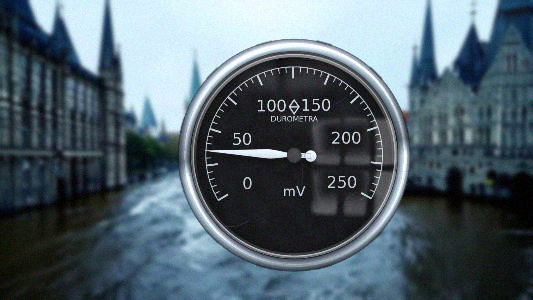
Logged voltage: 35 mV
